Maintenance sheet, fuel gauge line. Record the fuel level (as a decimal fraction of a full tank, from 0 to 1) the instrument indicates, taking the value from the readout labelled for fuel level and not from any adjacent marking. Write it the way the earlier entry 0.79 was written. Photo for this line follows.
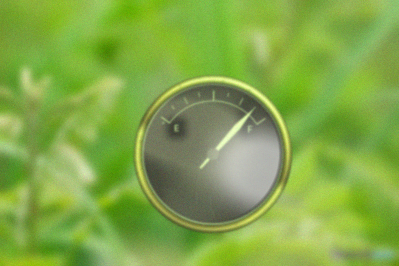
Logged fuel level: 0.875
